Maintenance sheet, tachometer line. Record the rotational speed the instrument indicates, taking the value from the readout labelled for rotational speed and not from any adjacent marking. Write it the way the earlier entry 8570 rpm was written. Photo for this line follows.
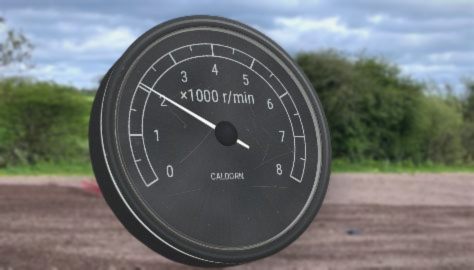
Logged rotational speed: 2000 rpm
